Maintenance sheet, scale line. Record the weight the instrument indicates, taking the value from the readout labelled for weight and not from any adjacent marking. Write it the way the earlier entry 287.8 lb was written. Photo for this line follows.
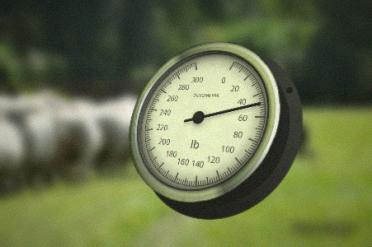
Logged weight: 50 lb
